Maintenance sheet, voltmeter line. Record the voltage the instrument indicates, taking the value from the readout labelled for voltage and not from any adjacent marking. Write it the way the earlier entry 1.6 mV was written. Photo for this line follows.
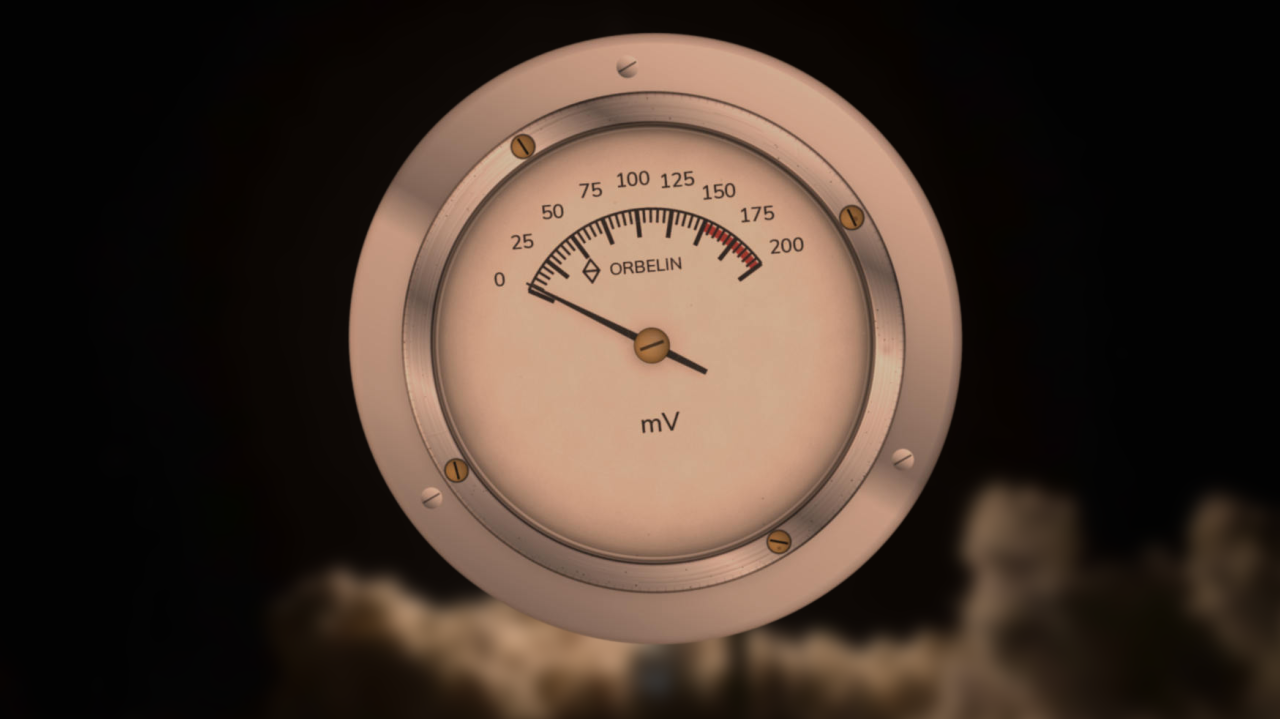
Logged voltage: 5 mV
